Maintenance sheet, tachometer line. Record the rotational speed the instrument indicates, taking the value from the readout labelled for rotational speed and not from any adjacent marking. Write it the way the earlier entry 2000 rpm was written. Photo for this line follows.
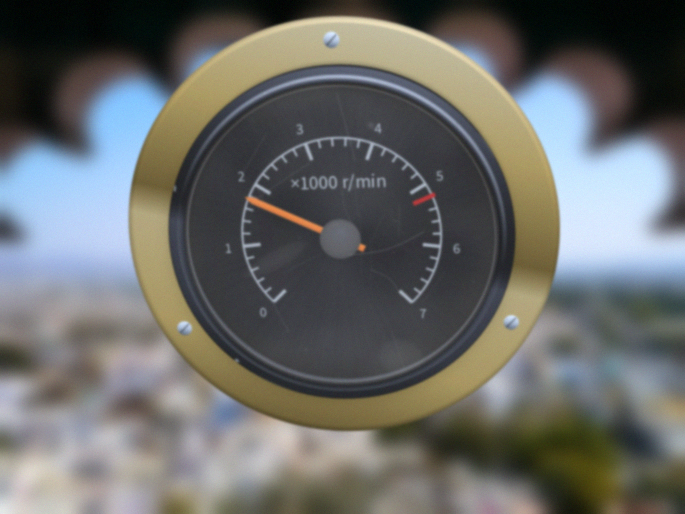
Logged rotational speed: 1800 rpm
